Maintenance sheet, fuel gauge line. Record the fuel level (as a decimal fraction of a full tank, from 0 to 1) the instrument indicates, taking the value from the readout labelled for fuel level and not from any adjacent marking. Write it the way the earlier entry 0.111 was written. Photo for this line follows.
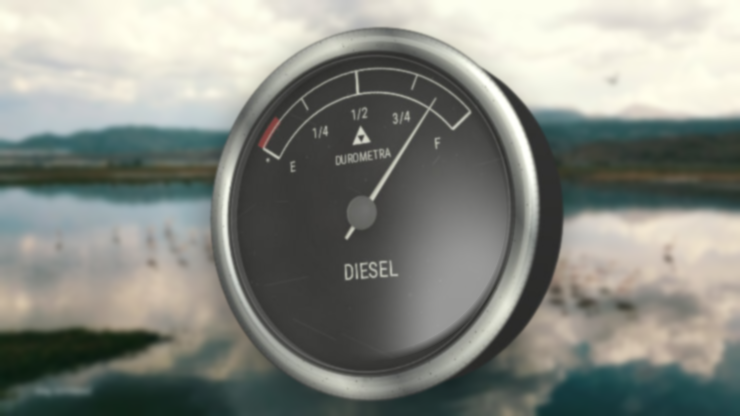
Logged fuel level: 0.875
